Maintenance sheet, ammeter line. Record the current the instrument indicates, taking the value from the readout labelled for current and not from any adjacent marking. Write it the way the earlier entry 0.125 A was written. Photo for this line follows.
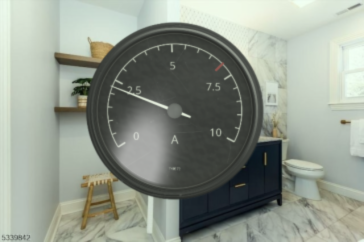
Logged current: 2.25 A
